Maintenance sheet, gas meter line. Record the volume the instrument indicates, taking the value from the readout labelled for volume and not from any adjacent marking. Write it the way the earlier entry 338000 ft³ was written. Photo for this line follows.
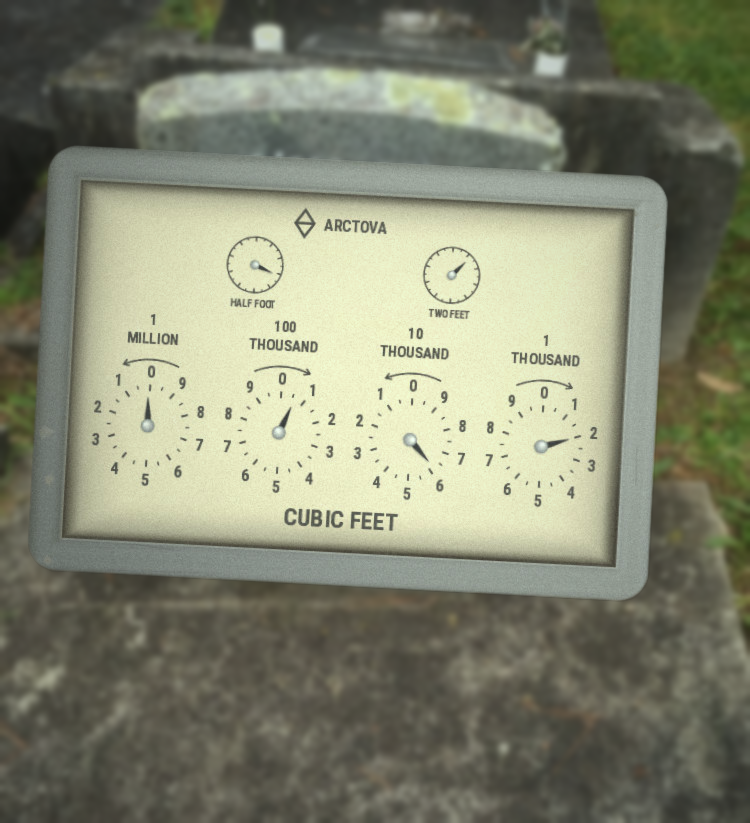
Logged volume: 6200 ft³
